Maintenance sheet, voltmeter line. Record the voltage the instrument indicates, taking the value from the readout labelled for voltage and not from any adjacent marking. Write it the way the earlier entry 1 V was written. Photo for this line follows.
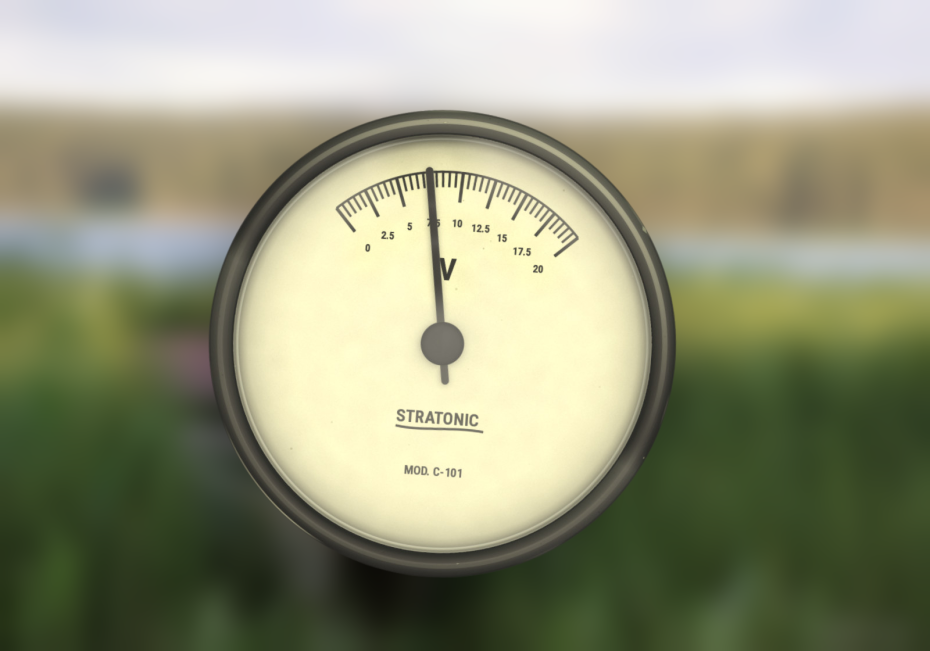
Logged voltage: 7.5 V
